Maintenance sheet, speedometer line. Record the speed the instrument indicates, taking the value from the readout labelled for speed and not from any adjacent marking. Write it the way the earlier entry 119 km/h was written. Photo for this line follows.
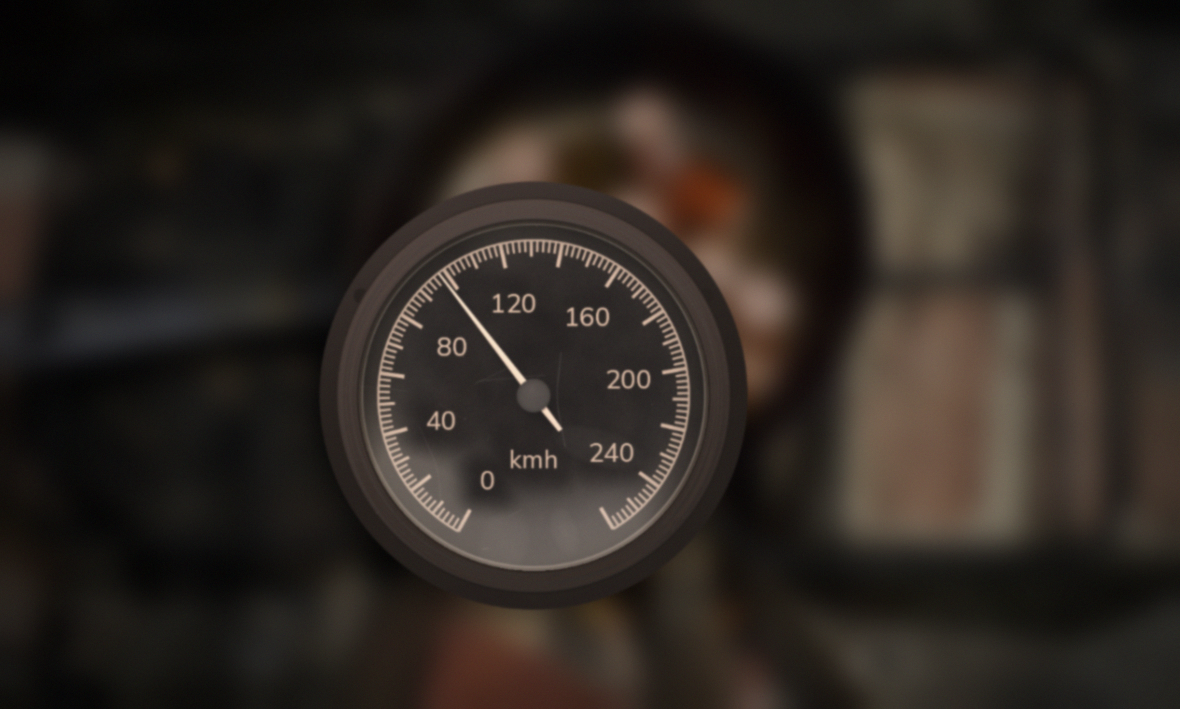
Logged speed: 98 km/h
